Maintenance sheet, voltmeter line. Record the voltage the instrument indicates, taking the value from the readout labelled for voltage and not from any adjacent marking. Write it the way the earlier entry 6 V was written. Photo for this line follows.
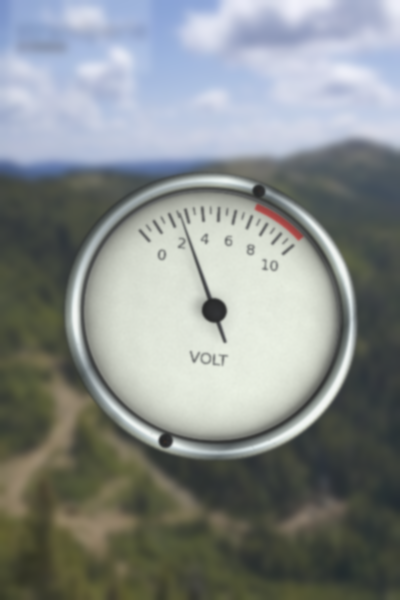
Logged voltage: 2.5 V
